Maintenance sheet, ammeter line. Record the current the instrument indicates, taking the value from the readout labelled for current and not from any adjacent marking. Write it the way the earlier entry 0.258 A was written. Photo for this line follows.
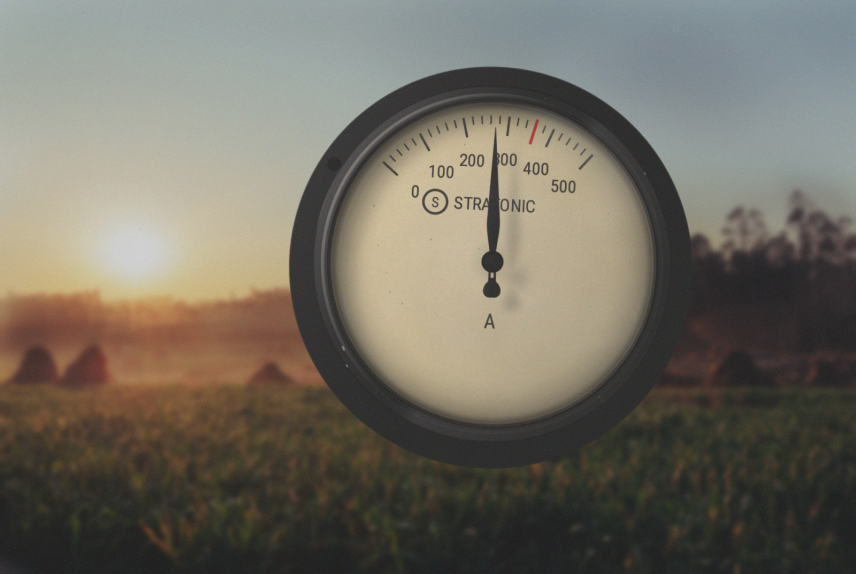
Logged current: 270 A
